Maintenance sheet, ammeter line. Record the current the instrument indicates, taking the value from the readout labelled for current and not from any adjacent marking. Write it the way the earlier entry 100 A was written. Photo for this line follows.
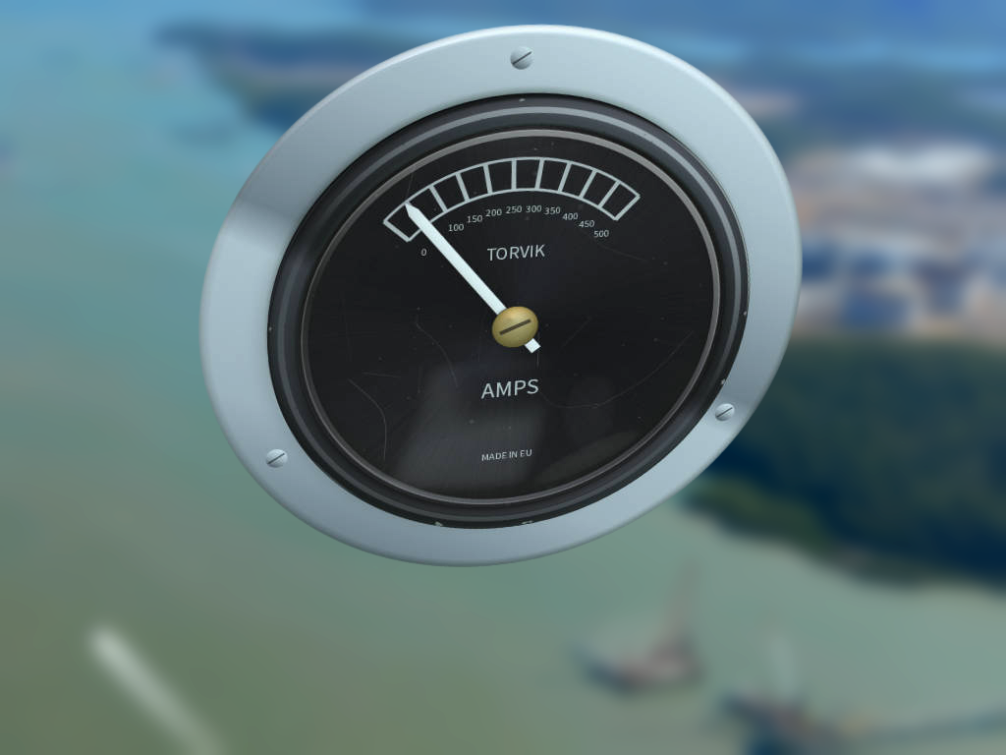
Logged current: 50 A
